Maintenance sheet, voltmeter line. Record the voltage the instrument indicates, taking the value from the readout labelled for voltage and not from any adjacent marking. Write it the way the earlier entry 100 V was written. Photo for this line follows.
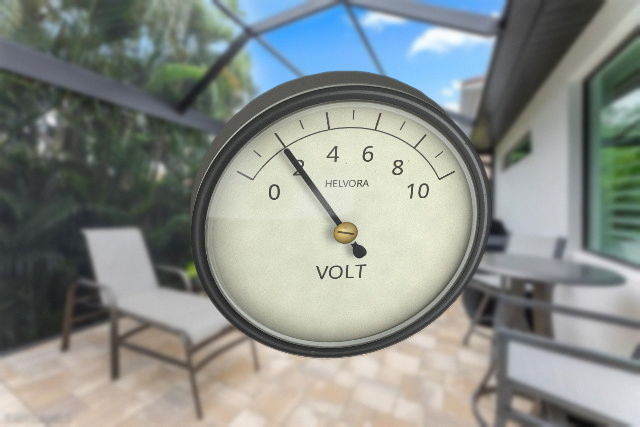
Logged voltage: 2 V
